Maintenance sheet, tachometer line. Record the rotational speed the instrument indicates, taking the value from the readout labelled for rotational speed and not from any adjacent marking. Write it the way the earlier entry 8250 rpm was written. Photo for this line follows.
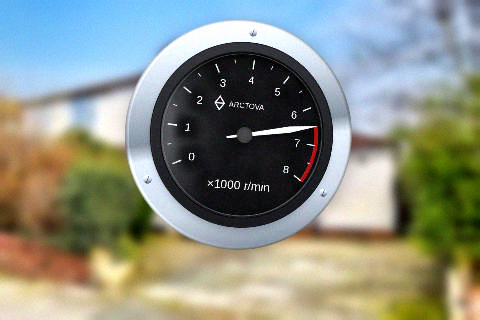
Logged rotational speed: 6500 rpm
